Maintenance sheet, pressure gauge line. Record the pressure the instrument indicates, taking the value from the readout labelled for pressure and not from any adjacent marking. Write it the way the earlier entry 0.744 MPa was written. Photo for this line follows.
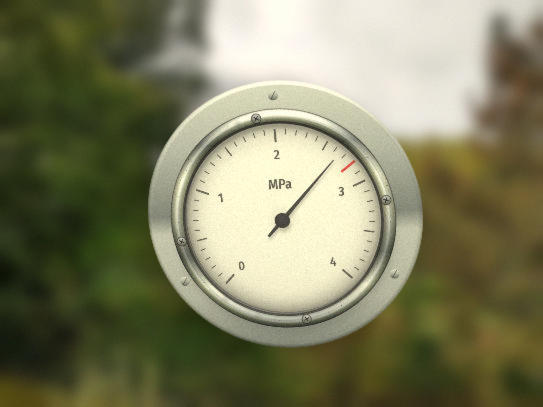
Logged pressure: 2.65 MPa
